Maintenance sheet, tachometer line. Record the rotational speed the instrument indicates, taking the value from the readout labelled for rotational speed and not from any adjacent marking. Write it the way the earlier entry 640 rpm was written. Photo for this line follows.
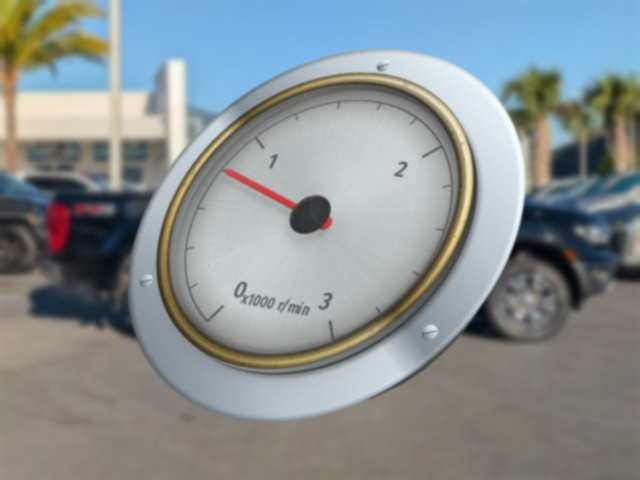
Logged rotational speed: 800 rpm
